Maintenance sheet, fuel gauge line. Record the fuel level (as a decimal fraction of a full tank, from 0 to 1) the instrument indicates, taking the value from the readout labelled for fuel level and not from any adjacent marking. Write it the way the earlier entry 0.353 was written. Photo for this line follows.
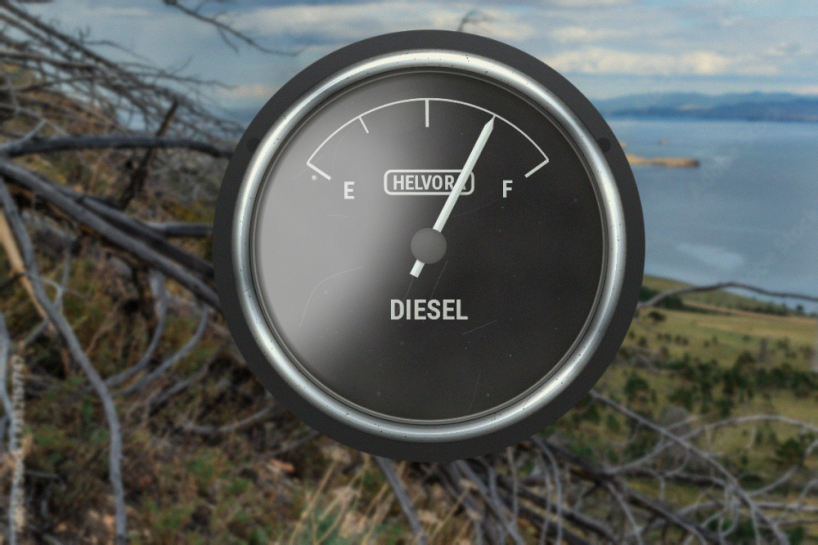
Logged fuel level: 0.75
